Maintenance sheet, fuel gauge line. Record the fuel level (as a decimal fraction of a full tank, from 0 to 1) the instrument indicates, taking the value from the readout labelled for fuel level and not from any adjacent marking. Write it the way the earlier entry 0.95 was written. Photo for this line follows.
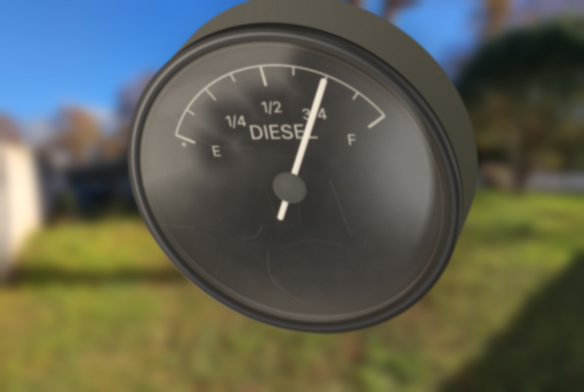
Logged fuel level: 0.75
